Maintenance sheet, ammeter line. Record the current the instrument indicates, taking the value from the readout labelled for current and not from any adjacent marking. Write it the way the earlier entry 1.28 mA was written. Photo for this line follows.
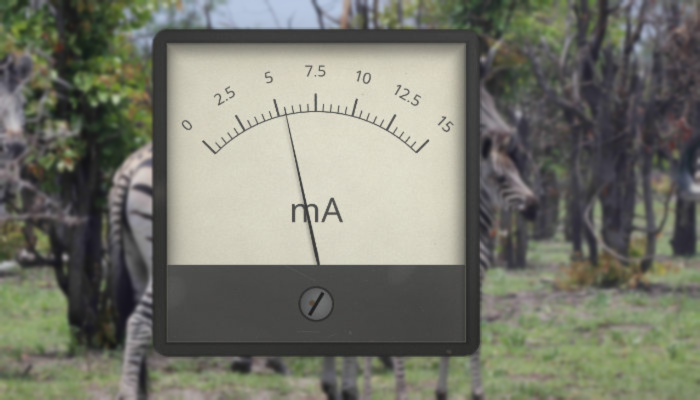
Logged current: 5.5 mA
